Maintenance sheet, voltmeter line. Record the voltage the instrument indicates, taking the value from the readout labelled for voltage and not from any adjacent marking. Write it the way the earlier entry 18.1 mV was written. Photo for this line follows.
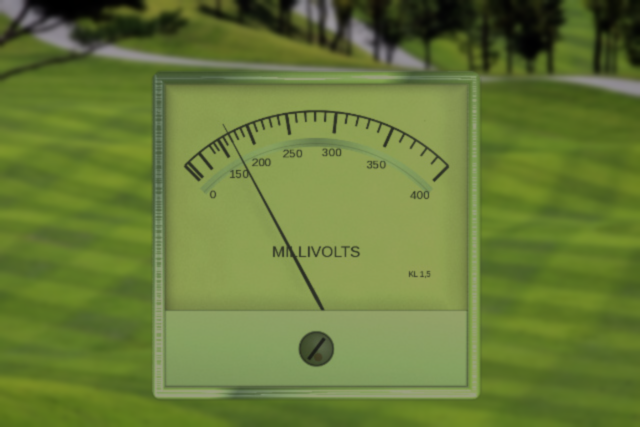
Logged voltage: 170 mV
